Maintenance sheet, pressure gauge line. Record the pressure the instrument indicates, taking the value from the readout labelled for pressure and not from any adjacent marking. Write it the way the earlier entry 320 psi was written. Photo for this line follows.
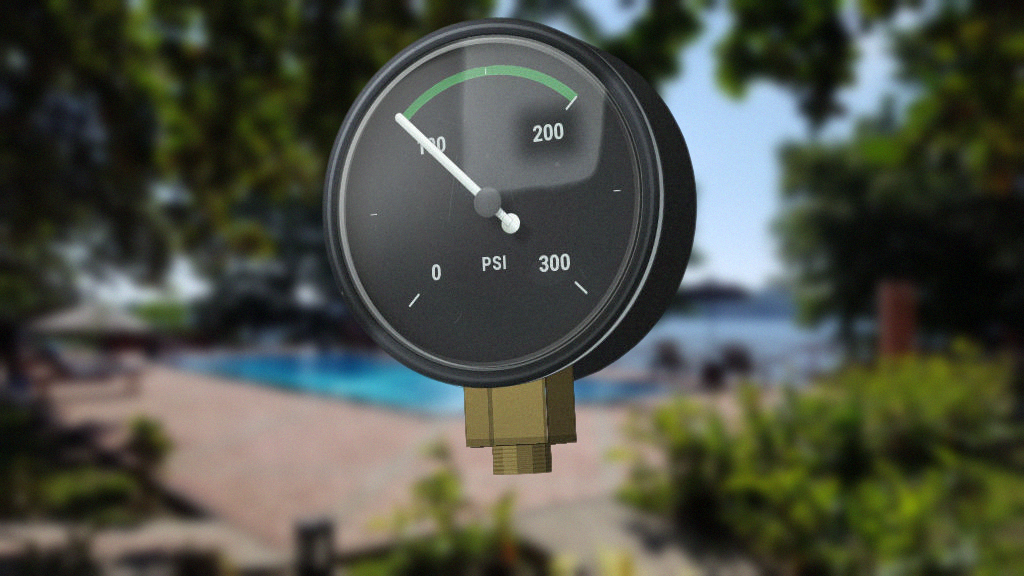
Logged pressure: 100 psi
